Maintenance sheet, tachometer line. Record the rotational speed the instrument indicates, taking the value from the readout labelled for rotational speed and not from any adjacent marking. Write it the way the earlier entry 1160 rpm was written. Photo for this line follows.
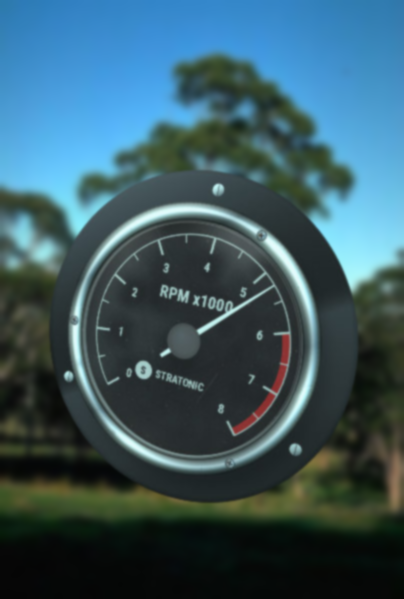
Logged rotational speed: 5250 rpm
